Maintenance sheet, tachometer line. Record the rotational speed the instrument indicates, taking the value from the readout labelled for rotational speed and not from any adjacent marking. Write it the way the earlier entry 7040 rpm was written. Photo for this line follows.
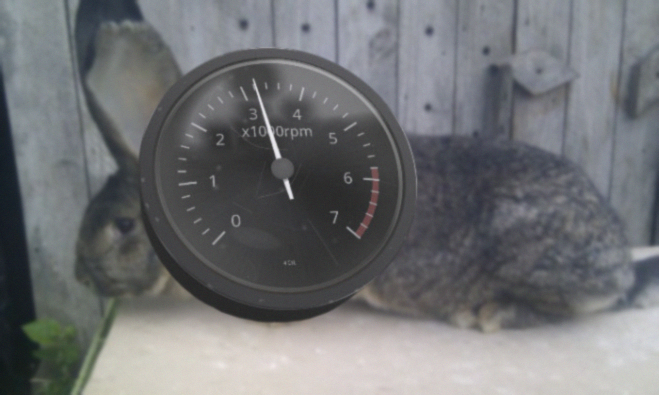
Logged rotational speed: 3200 rpm
